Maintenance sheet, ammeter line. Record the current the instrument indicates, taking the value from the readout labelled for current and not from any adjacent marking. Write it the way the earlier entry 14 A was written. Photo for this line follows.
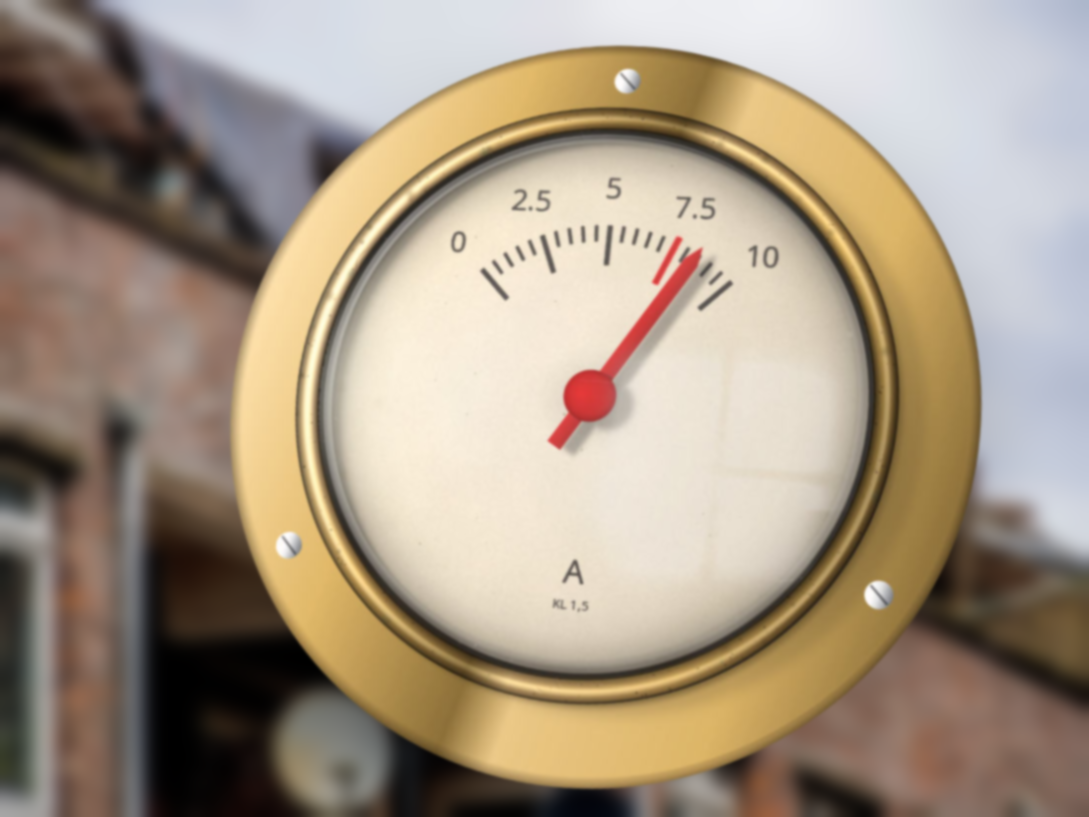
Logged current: 8.5 A
